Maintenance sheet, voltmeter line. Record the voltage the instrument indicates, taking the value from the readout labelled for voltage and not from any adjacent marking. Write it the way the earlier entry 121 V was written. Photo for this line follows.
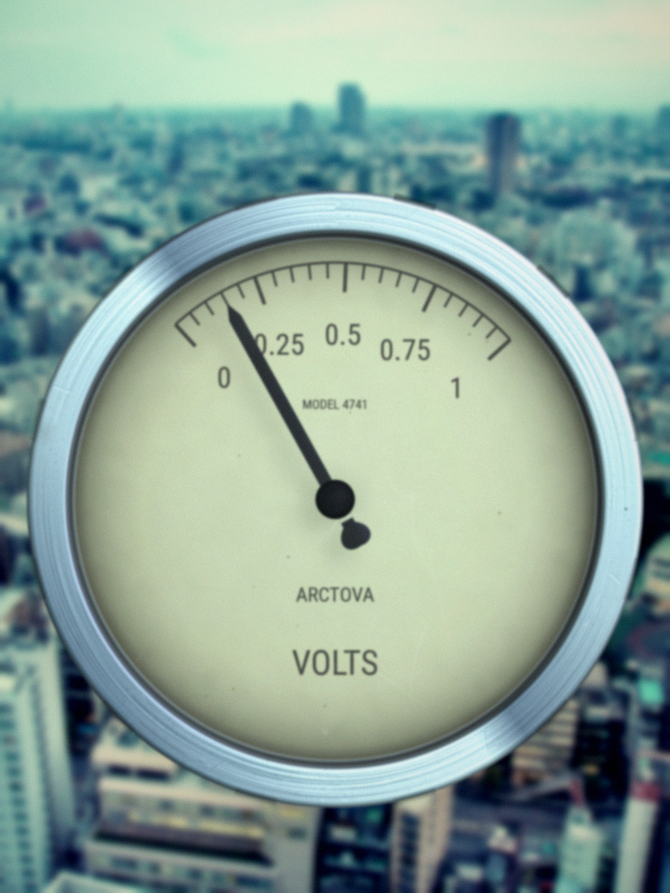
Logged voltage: 0.15 V
